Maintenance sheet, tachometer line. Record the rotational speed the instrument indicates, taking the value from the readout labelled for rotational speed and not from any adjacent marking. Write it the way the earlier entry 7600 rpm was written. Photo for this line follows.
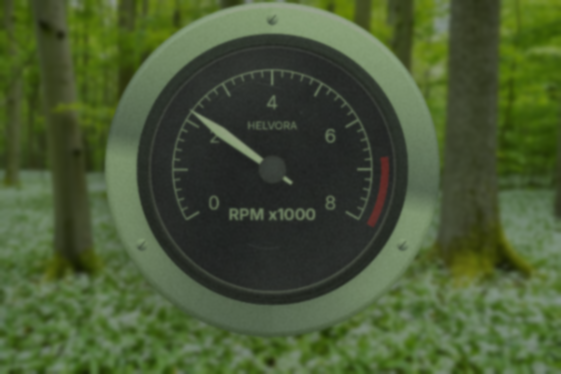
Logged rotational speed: 2200 rpm
